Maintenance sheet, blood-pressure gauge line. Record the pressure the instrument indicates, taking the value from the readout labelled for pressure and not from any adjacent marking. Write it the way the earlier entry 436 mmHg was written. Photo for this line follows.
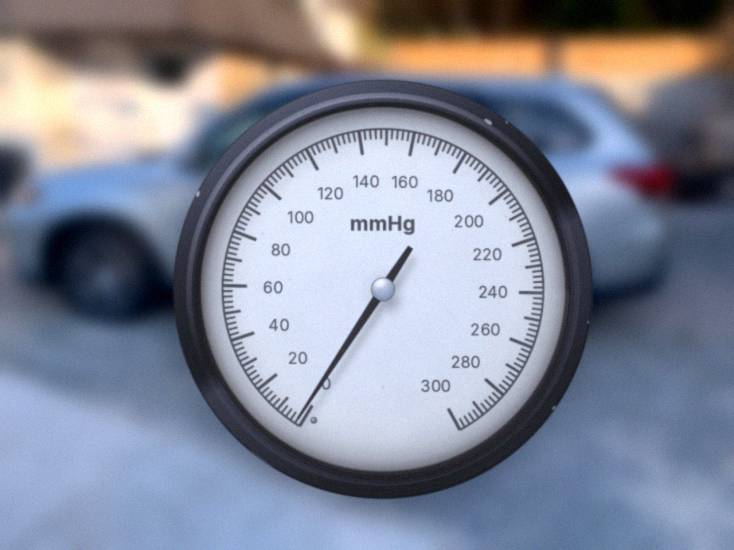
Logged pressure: 2 mmHg
